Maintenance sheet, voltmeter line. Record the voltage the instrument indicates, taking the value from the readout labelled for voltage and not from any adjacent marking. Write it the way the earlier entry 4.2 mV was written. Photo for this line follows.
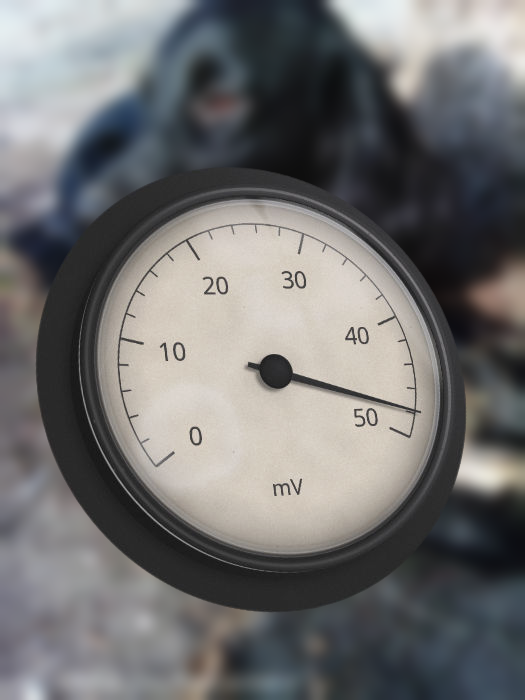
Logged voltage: 48 mV
